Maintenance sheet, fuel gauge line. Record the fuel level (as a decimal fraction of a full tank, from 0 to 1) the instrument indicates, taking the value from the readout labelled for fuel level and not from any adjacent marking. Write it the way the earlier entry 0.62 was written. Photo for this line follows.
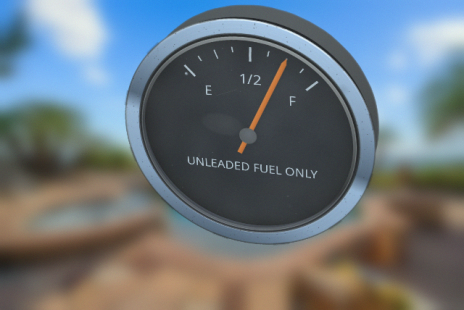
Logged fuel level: 0.75
